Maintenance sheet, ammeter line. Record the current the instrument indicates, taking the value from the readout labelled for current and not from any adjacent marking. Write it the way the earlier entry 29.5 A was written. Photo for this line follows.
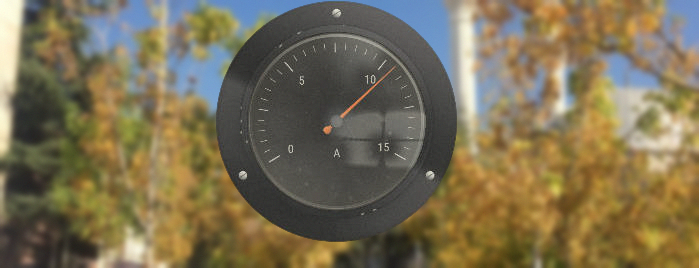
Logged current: 10.5 A
